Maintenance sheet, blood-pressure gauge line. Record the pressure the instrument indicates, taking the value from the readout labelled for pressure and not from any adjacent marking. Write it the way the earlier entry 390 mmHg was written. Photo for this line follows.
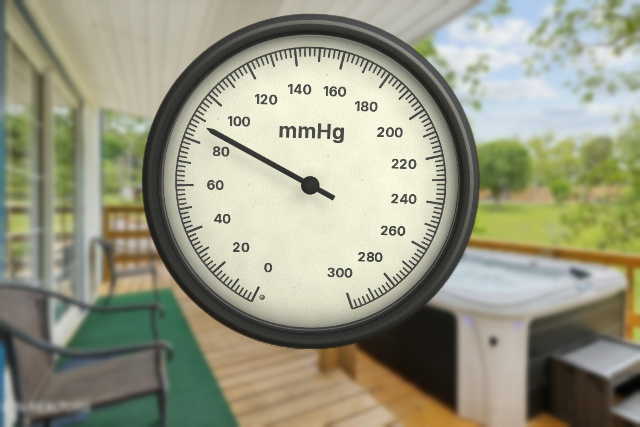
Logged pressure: 88 mmHg
